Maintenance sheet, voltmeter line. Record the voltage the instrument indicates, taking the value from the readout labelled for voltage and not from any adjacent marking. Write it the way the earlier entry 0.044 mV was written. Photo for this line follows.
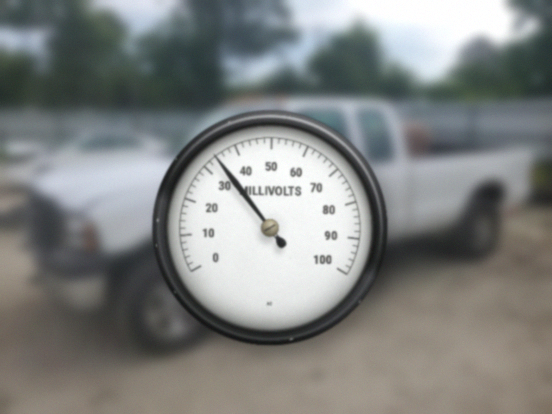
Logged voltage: 34 mV
